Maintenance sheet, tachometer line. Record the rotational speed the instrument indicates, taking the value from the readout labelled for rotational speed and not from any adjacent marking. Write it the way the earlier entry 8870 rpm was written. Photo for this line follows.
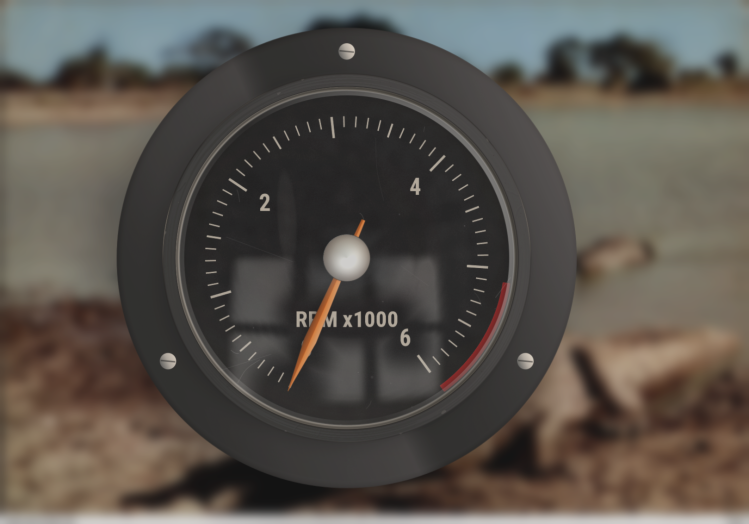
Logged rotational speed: 0 rpm
